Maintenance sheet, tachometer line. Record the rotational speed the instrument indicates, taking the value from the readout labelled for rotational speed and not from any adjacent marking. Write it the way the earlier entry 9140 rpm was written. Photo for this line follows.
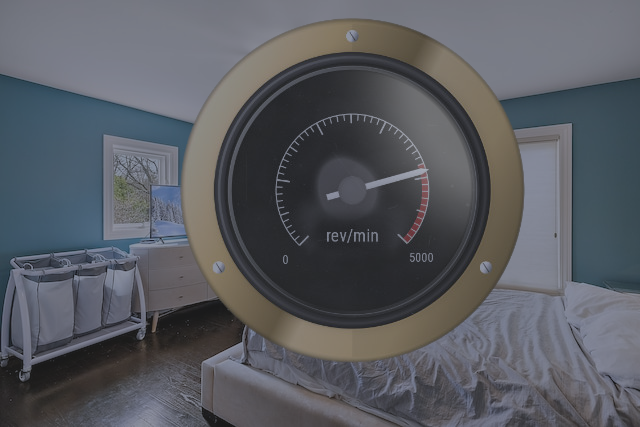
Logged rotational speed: 3900 rpm
